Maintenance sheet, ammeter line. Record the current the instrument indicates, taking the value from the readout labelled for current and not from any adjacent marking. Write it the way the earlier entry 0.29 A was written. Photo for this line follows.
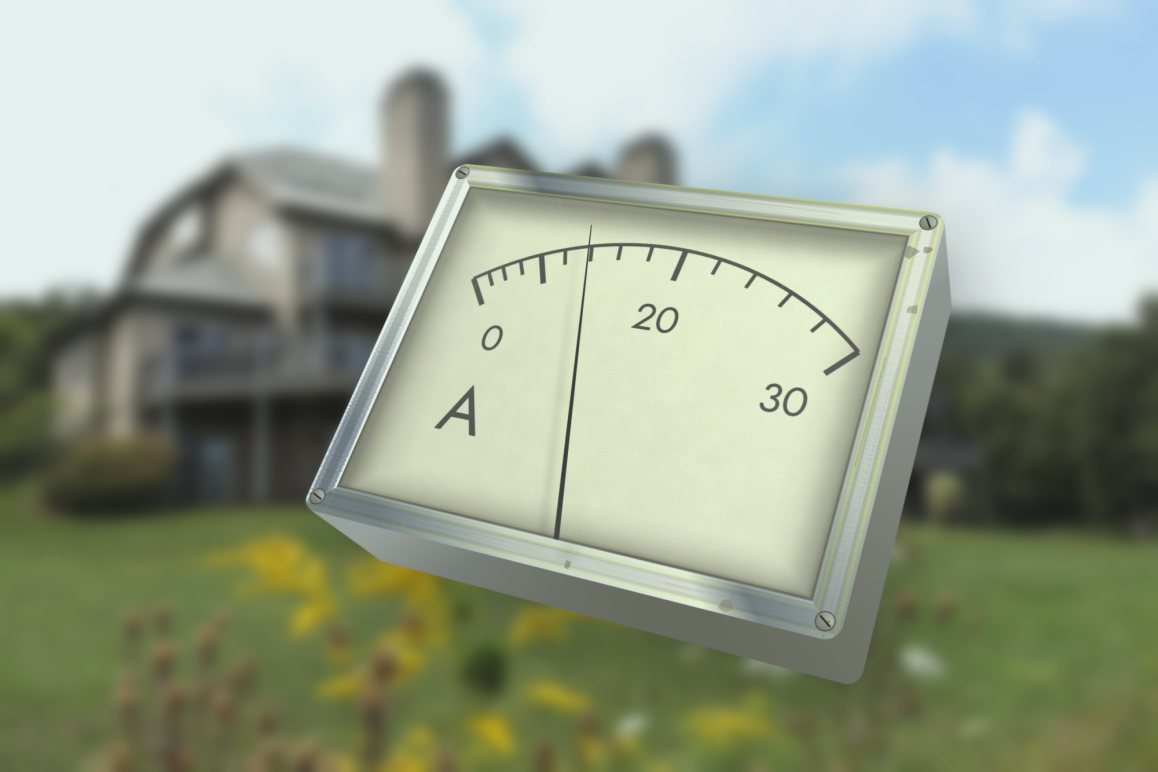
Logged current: 14 A
